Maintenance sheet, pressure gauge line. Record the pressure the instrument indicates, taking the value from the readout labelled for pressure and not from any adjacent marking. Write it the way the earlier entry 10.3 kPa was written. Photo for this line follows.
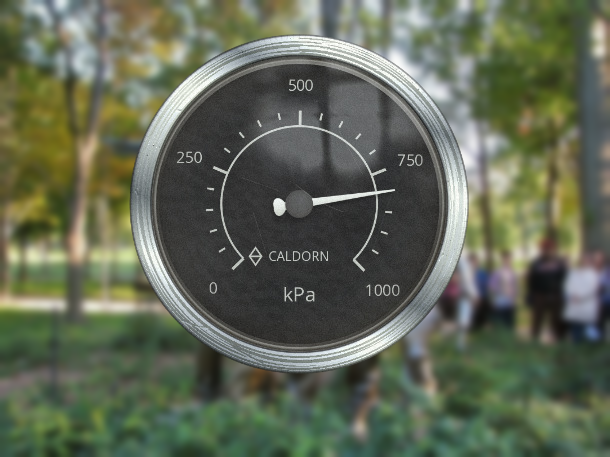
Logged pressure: 800 kPa
